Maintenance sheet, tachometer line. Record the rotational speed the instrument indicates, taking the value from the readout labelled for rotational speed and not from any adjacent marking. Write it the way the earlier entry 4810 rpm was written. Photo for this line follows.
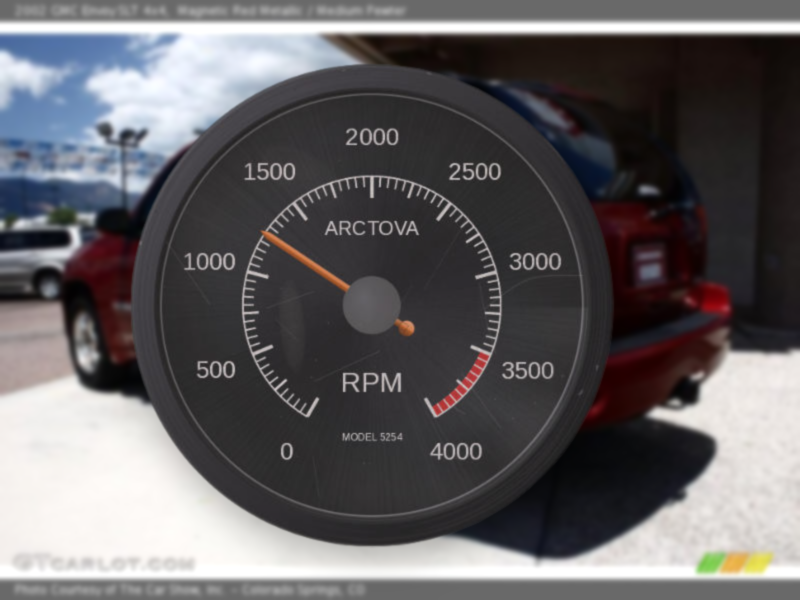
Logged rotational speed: 1250 rpm
